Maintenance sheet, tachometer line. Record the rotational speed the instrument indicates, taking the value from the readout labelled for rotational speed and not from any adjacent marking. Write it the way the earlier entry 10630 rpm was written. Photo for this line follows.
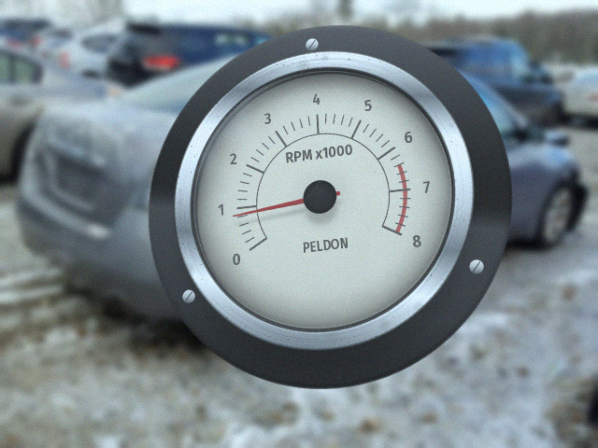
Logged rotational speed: 800 rpm
